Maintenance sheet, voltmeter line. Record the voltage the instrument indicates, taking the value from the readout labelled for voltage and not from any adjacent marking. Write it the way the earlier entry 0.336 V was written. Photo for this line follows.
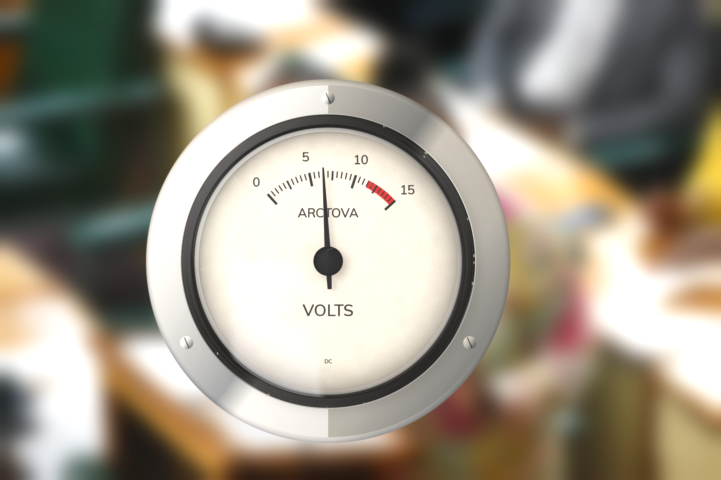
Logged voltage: 6.5 V
